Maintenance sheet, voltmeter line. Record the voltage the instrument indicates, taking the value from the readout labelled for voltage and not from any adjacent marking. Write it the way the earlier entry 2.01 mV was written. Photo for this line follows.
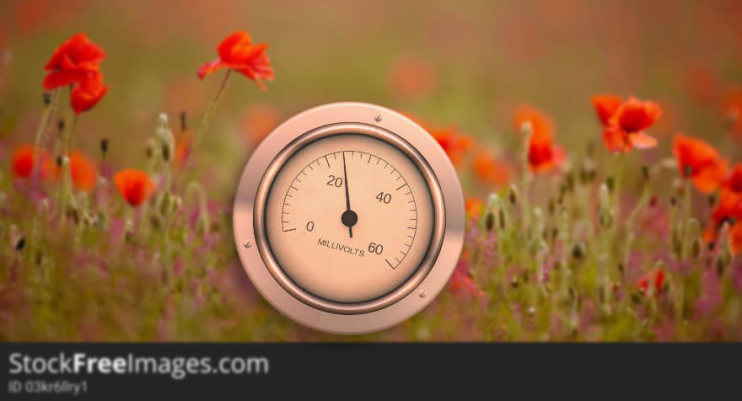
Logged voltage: 24 mV
